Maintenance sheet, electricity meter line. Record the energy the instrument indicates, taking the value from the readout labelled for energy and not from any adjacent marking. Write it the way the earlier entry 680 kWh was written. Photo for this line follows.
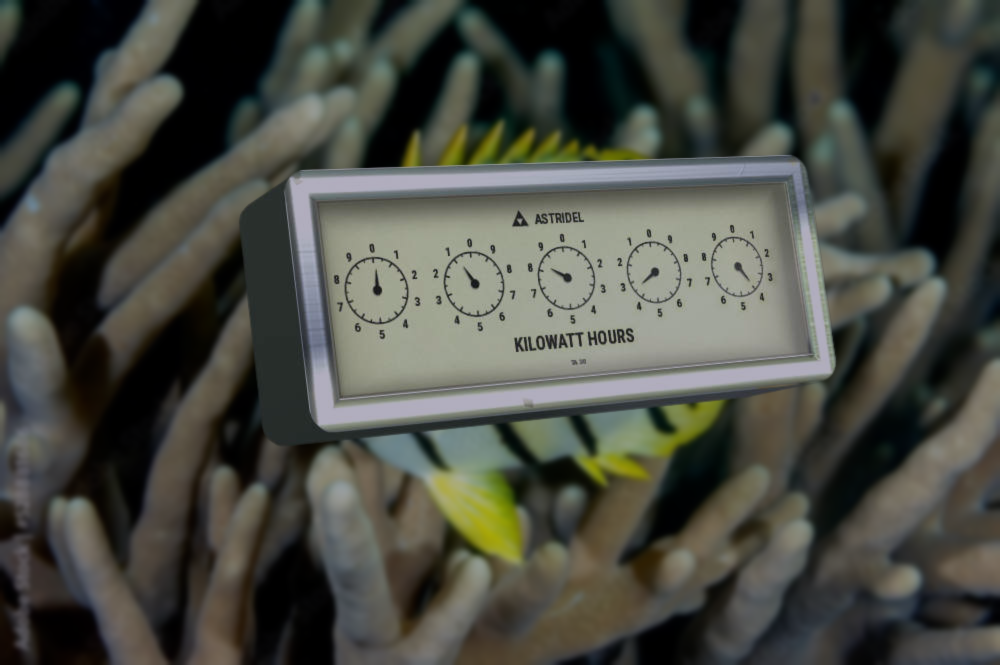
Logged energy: 834 kWh
